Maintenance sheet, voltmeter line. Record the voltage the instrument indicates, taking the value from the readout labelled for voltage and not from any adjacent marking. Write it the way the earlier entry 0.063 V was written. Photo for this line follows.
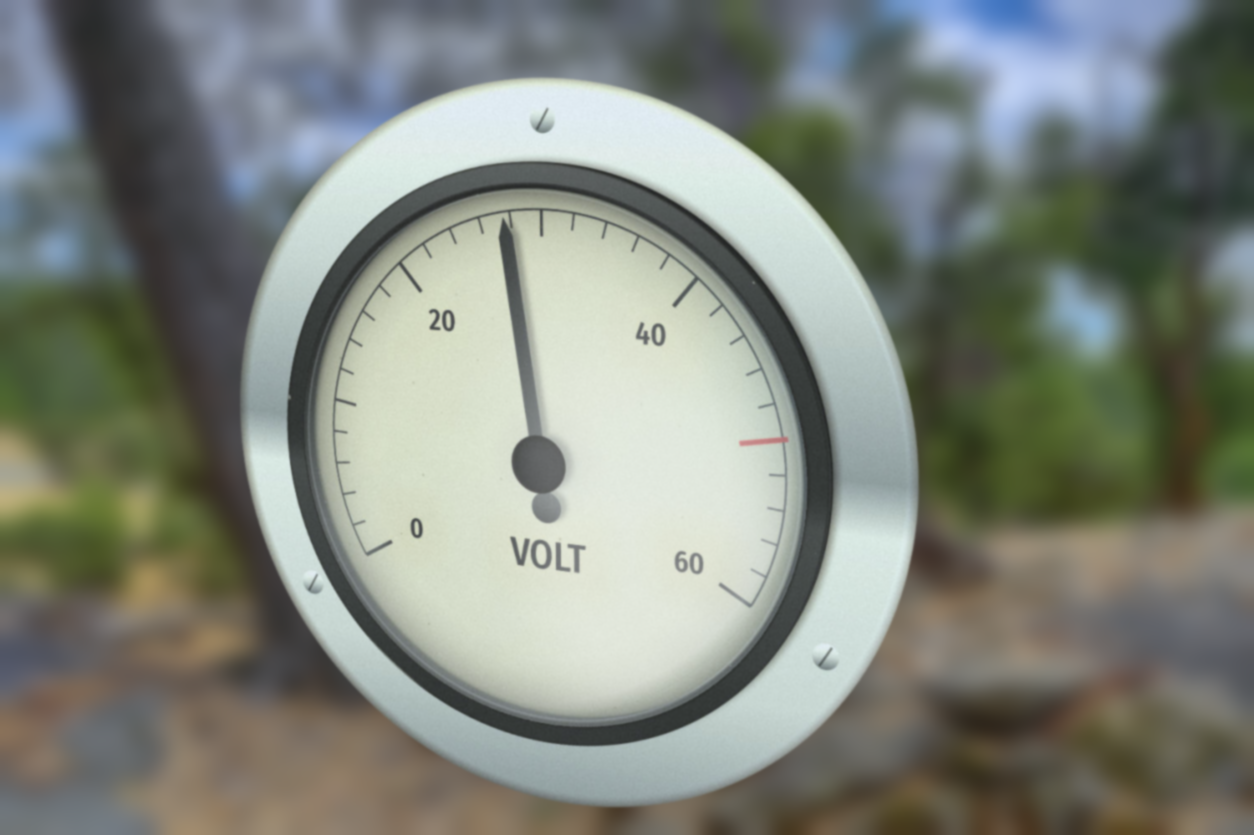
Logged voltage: 28 V
